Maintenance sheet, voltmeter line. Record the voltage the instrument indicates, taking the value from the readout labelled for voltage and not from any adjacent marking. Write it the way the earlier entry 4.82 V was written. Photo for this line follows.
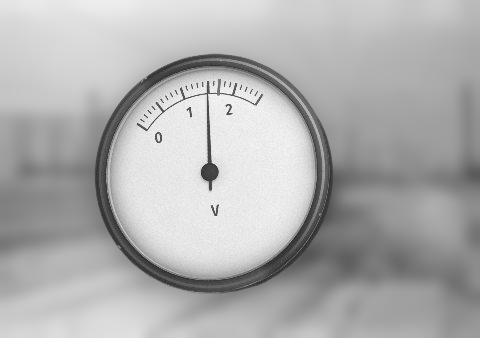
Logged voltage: 1.5 V
